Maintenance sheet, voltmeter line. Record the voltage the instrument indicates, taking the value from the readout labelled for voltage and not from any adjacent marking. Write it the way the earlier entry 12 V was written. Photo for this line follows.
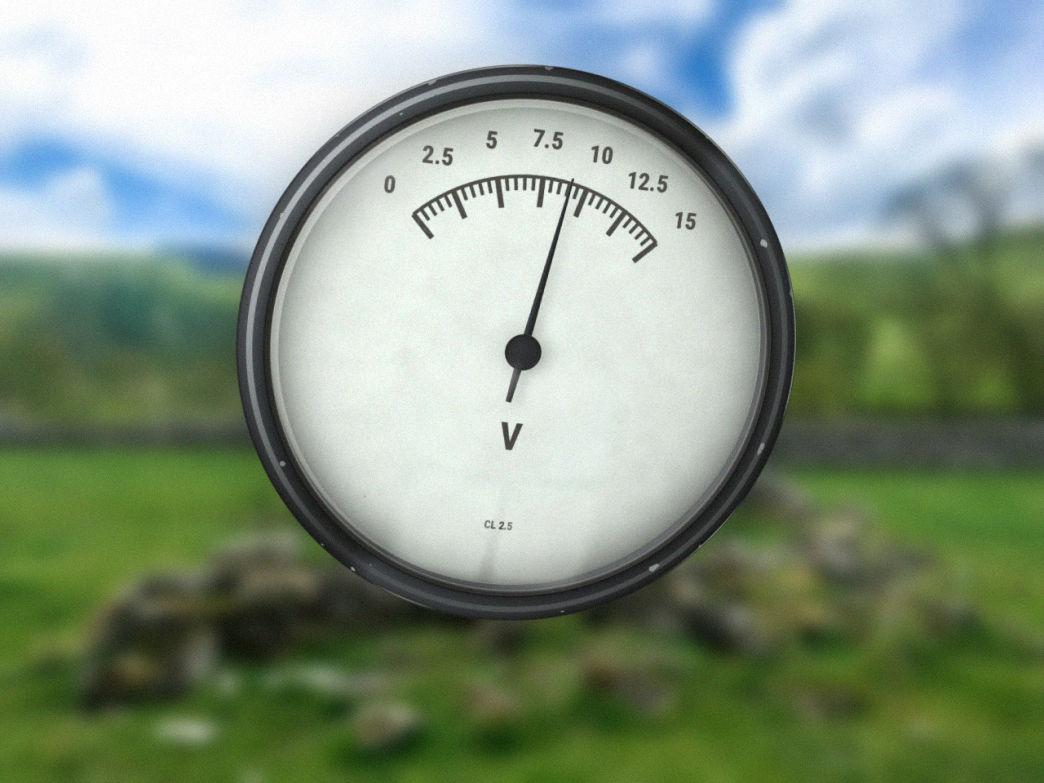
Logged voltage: 9 V
